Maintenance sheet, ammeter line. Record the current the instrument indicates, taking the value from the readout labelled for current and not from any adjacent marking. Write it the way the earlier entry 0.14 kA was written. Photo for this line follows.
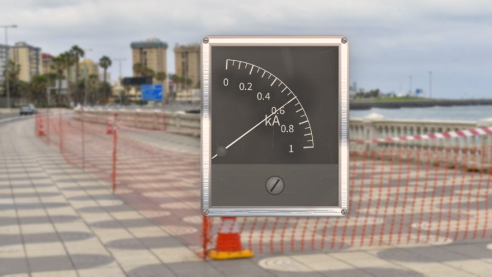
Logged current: 0.6 kA
